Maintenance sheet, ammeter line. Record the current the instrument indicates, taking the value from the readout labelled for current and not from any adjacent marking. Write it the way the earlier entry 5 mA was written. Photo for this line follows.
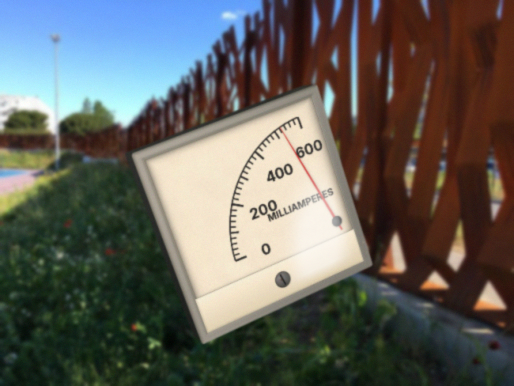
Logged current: 520 mA
